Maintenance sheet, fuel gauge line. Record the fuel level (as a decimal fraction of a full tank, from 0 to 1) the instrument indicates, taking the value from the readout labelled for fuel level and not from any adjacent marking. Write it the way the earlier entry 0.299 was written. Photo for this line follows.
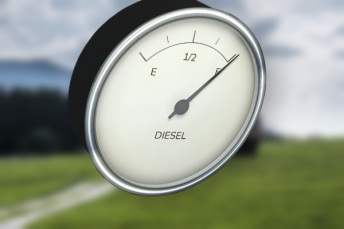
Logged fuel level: 1
